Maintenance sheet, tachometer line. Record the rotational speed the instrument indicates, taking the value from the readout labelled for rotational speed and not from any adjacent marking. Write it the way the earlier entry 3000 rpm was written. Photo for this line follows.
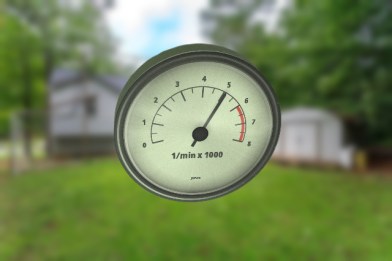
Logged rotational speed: 5000 rpm
